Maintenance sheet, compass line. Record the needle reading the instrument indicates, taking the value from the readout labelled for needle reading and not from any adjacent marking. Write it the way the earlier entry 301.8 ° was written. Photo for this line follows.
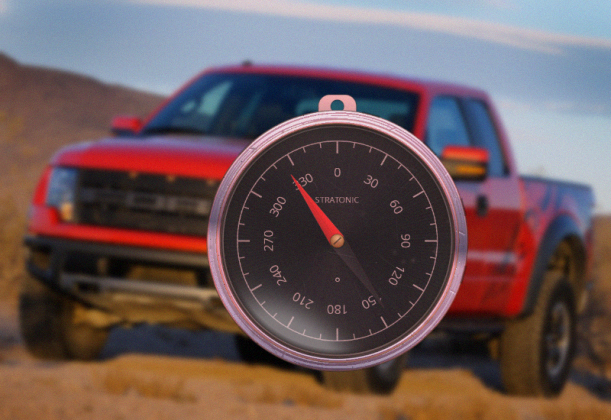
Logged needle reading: 325 °
